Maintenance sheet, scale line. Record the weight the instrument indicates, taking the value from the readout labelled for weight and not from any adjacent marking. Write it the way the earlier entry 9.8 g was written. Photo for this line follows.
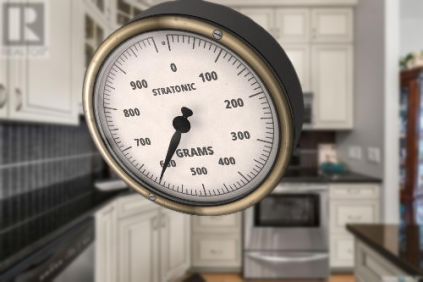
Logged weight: 600 g
